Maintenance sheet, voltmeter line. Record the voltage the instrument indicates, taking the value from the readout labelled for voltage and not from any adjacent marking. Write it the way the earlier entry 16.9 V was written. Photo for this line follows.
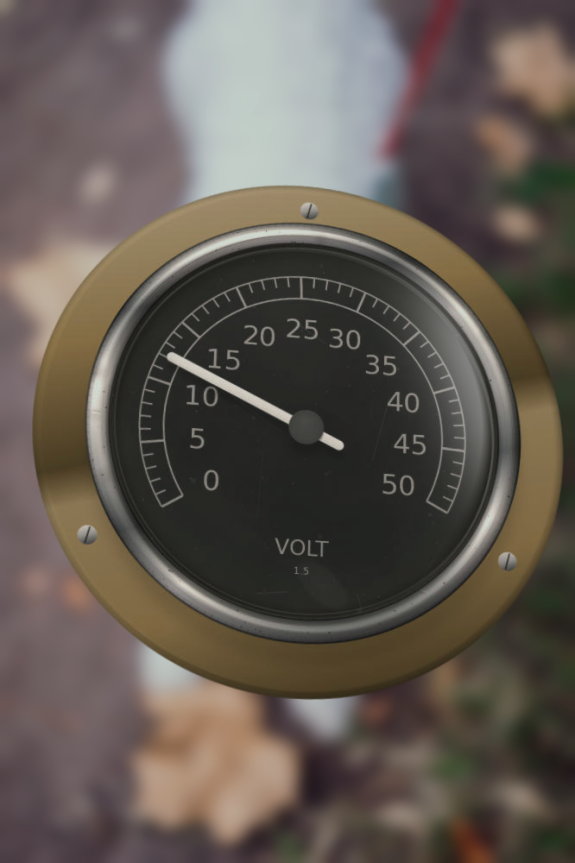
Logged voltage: 12 V
